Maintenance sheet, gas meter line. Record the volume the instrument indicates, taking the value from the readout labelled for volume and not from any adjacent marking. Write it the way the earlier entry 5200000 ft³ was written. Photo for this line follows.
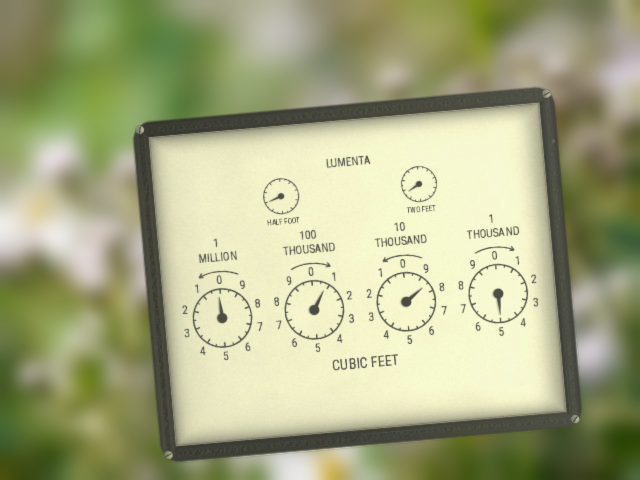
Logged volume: 8500 ft³
